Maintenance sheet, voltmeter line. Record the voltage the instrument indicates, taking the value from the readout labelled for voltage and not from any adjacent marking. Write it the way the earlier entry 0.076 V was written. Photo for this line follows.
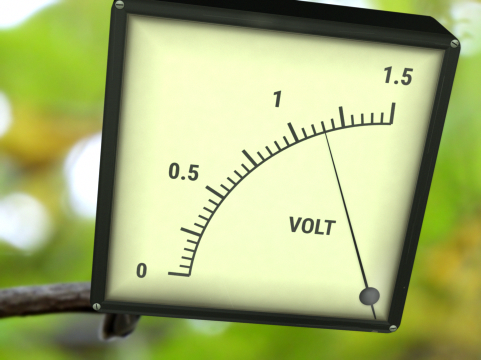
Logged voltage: 1.15 V
